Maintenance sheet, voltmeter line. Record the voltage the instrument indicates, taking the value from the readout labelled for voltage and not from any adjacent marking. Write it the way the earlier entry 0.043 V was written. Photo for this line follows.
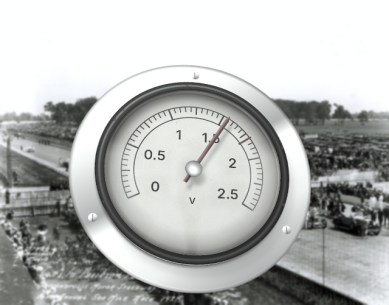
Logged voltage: 1.55 V
